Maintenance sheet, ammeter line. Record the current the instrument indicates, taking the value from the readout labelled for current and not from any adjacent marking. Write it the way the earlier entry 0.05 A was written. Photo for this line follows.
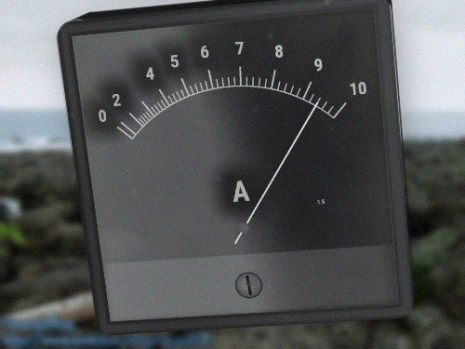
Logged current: 9.4 A
